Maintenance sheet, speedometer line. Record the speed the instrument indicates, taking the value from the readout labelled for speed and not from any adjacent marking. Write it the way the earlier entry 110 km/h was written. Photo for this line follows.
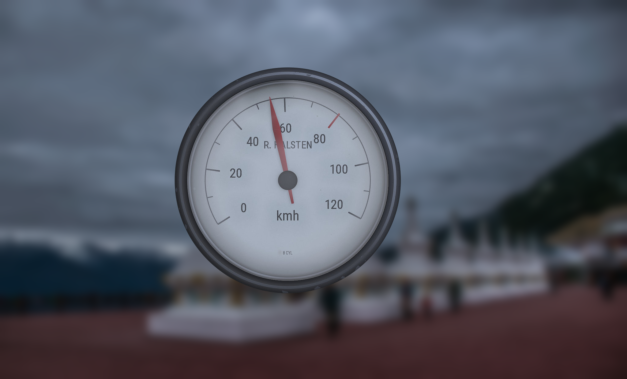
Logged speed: 55 km/h
